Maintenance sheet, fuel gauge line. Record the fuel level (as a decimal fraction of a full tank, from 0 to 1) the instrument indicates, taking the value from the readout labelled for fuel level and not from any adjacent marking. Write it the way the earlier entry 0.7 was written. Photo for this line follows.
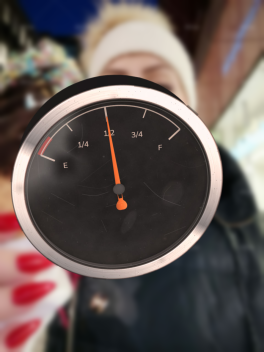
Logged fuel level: 0.5
